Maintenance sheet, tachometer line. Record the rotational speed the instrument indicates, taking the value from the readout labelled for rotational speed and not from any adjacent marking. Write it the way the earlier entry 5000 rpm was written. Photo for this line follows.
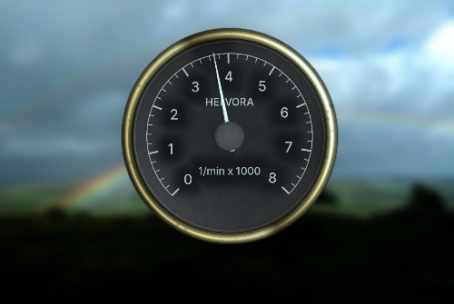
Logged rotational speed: 3700 rpm
